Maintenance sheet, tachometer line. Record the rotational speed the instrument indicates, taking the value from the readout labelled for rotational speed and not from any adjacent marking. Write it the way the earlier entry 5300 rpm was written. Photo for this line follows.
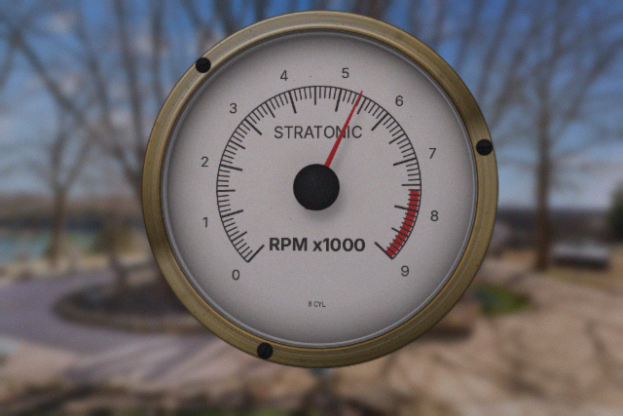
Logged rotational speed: 5400 rpm
